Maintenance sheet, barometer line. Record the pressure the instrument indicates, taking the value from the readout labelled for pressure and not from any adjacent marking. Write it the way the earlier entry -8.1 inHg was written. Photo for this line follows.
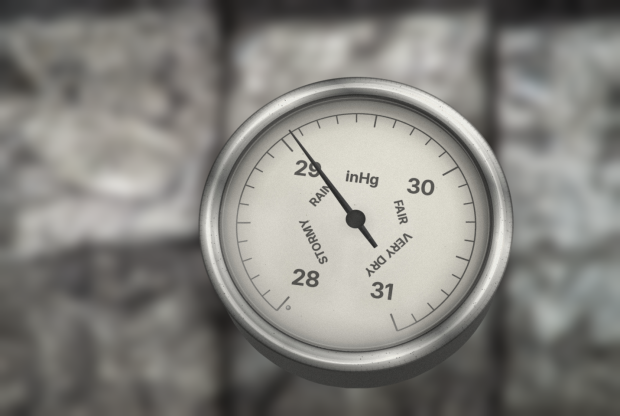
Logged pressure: 29.05 inHg
